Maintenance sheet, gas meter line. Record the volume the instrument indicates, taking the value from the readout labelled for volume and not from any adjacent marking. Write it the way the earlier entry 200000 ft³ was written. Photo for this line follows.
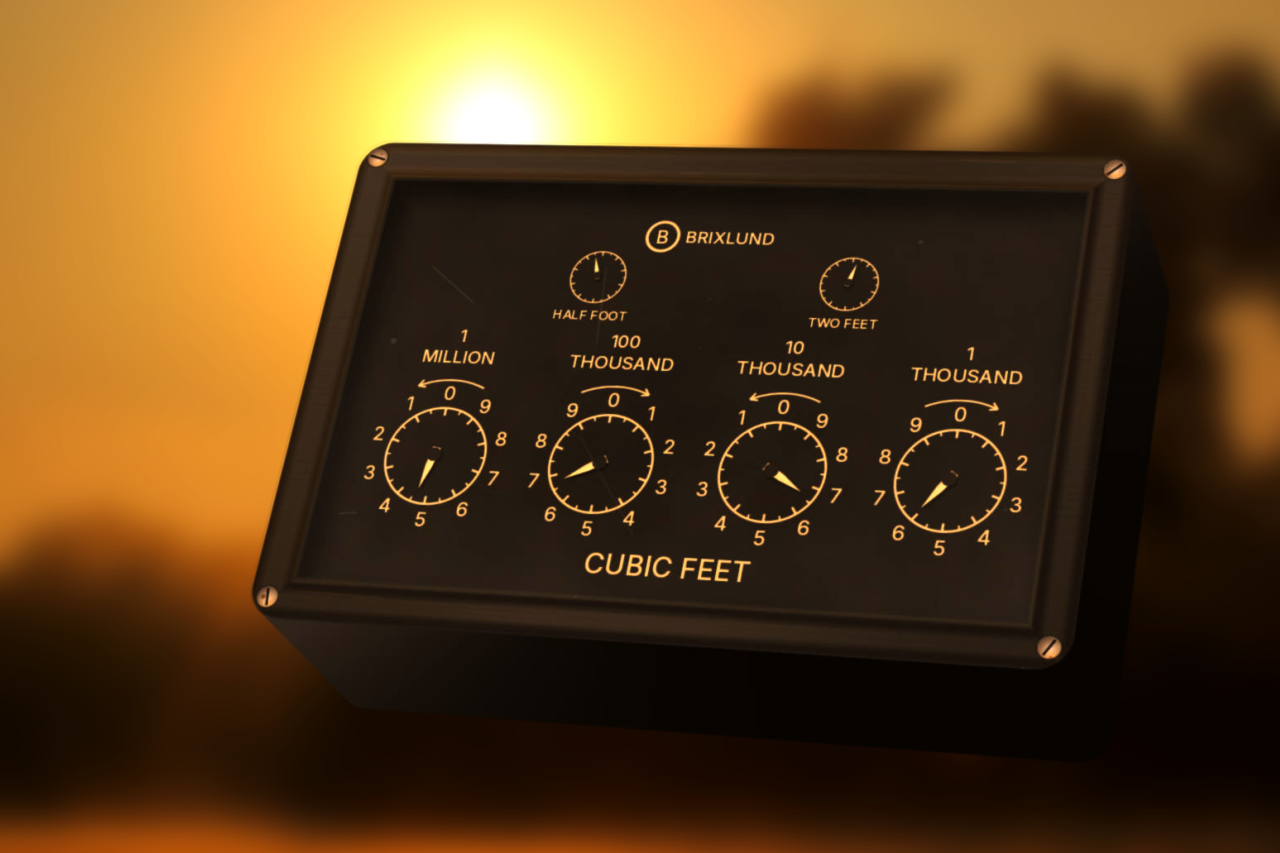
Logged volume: 466600 ft³
